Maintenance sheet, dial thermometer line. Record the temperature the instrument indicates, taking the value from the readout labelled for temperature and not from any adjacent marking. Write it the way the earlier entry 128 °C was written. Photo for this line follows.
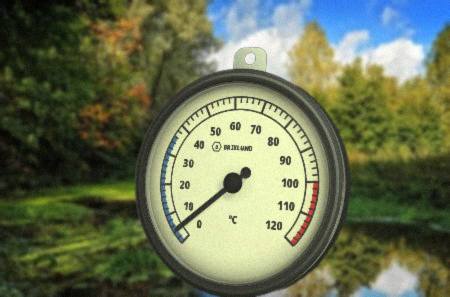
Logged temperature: 4 °C
